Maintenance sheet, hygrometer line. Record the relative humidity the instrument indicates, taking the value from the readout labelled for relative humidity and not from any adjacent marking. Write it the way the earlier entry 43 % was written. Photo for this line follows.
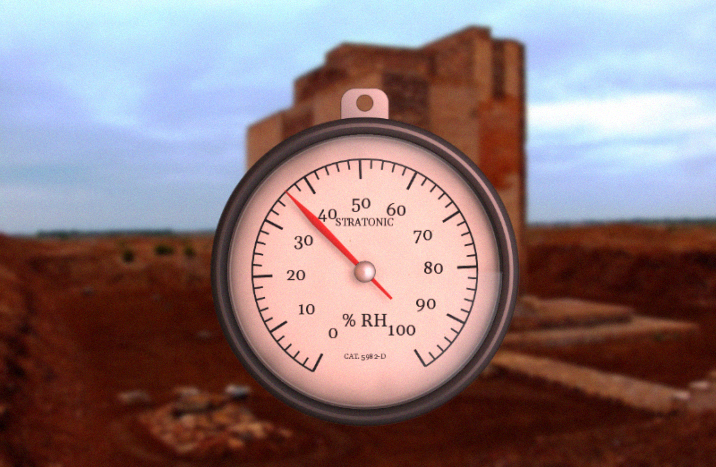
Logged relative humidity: 36 %
